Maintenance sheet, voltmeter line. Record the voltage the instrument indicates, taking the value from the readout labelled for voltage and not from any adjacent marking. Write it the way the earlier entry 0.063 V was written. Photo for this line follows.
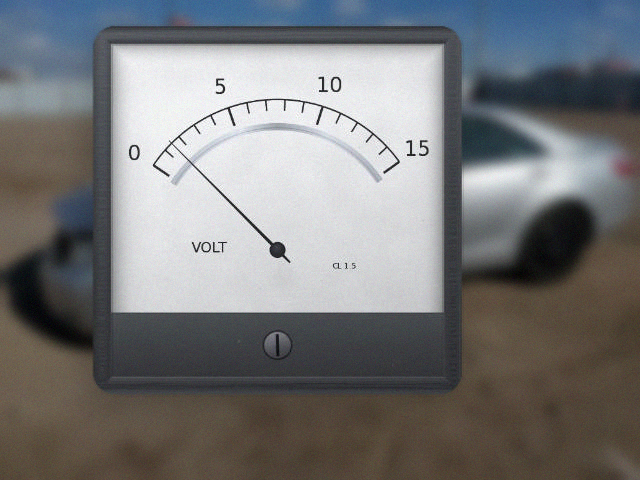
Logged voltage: 1.5 V
